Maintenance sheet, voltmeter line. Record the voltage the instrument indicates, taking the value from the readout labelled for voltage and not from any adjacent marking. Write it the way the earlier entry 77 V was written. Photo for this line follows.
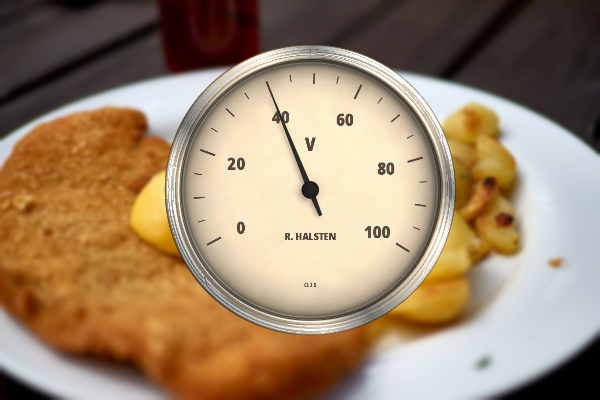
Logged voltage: 40 V
